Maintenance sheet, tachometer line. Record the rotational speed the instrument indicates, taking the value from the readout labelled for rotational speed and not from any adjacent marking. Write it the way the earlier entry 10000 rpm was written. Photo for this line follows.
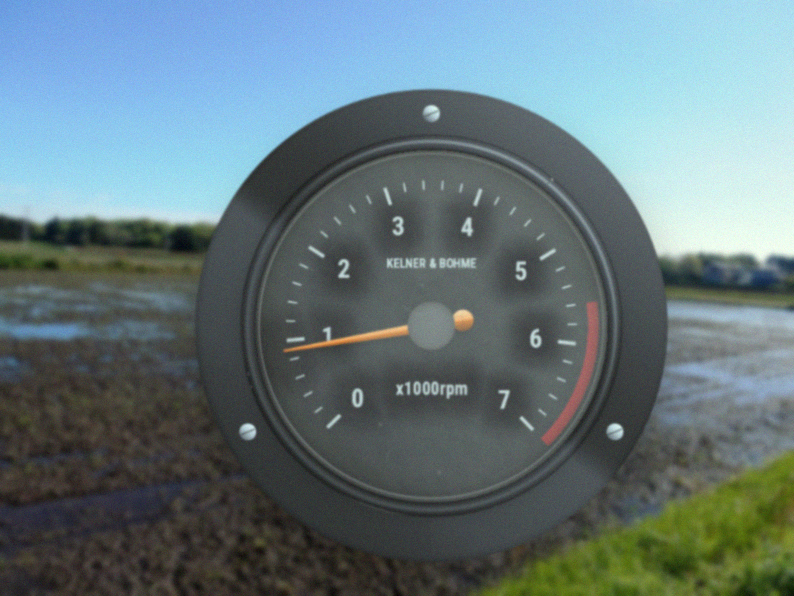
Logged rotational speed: 900 rpm
